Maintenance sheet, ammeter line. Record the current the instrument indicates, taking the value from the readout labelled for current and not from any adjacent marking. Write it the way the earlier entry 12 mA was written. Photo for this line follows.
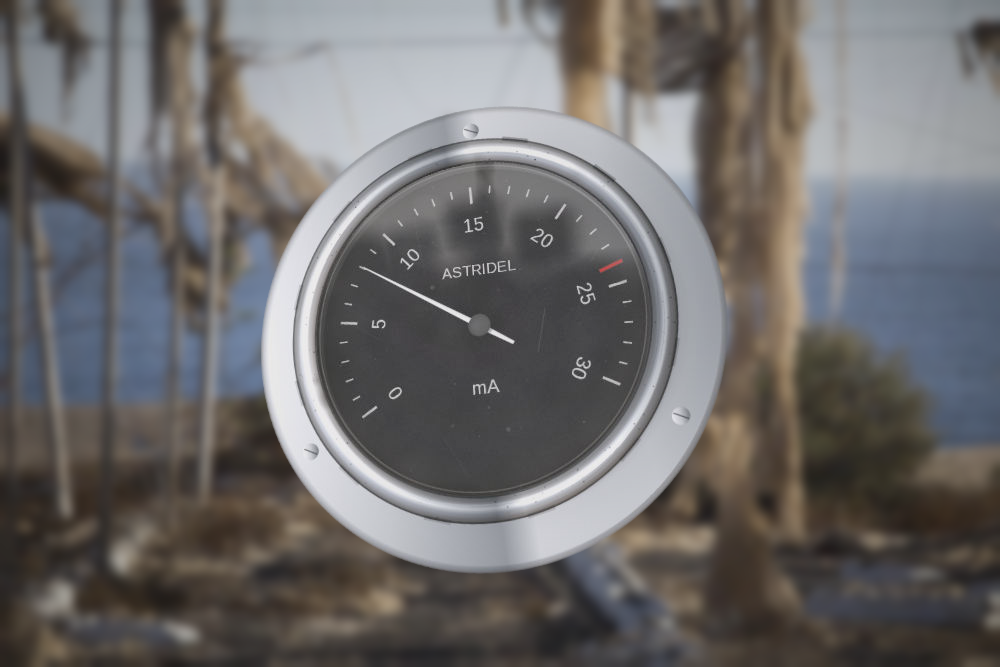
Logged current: 8 mA
